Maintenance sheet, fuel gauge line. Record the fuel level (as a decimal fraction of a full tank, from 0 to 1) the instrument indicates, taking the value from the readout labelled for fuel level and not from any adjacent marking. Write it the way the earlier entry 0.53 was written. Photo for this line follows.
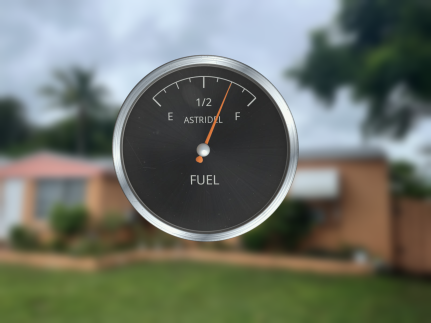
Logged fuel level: 0.75
